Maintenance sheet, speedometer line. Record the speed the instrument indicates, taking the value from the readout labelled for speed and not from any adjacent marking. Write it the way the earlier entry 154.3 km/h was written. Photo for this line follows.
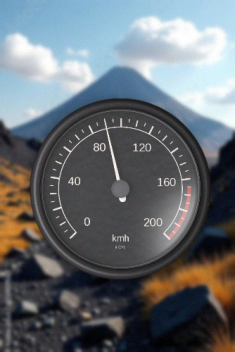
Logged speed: 90 km/h
